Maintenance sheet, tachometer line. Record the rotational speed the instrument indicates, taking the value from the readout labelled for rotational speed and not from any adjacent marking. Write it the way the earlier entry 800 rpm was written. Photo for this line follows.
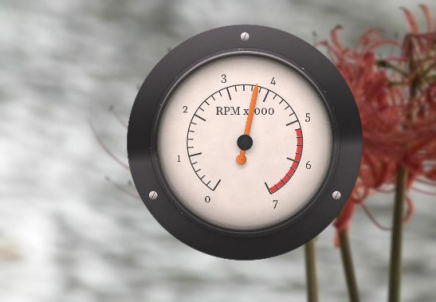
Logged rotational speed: 3700 rpm
